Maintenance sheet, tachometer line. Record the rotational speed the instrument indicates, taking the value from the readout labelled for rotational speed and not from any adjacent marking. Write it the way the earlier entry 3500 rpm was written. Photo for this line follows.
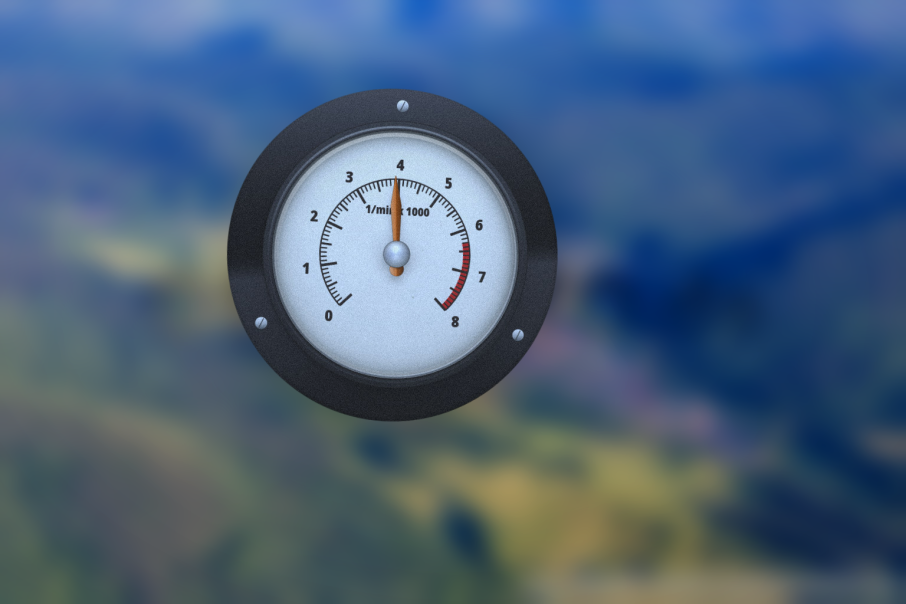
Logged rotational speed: 3900 rpm
